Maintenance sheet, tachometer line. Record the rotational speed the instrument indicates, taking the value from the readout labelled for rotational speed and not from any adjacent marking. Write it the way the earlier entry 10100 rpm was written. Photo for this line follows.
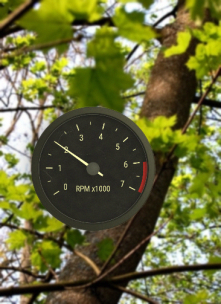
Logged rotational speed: 2000 rpm
